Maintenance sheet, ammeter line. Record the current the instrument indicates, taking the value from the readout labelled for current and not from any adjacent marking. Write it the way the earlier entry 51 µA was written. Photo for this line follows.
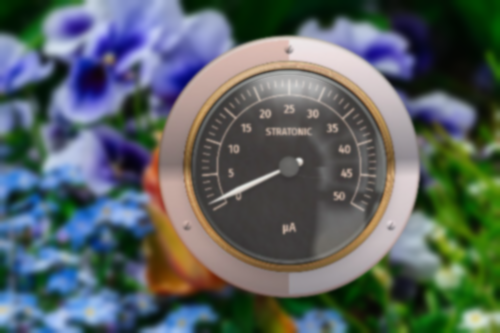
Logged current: 1 µA
